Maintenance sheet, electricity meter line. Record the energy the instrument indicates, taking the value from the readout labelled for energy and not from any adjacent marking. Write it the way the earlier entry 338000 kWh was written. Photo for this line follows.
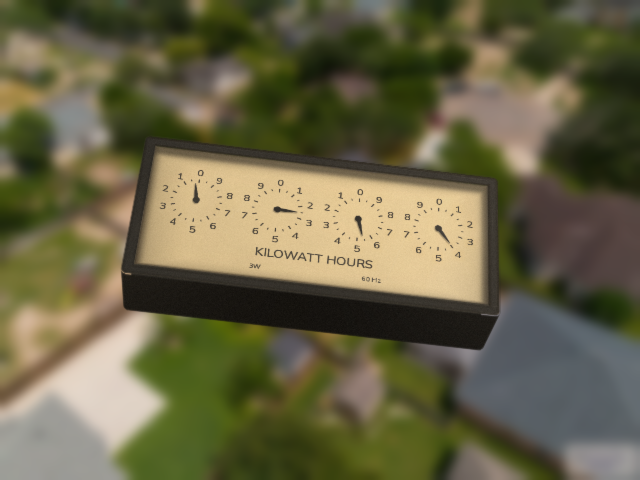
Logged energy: 254 kWh
